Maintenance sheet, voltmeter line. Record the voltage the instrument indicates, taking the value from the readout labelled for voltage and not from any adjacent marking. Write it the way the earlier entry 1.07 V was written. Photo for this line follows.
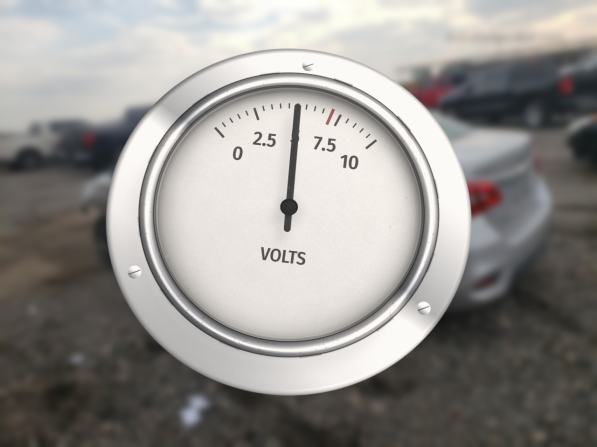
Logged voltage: 5 V
